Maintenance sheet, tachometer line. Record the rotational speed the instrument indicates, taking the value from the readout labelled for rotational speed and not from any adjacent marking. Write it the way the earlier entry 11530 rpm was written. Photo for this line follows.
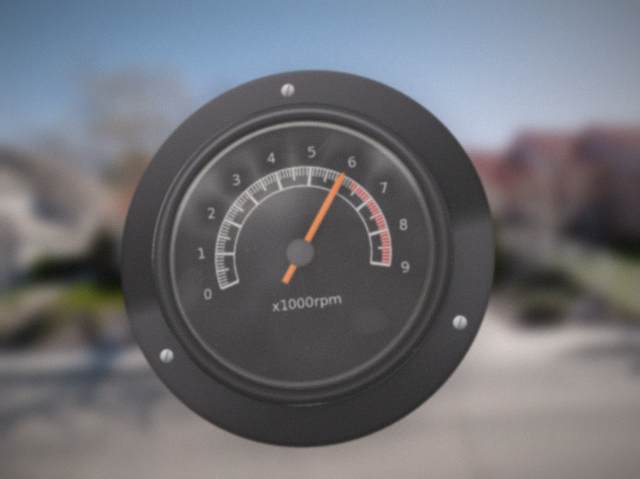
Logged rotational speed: 6000 rpm
